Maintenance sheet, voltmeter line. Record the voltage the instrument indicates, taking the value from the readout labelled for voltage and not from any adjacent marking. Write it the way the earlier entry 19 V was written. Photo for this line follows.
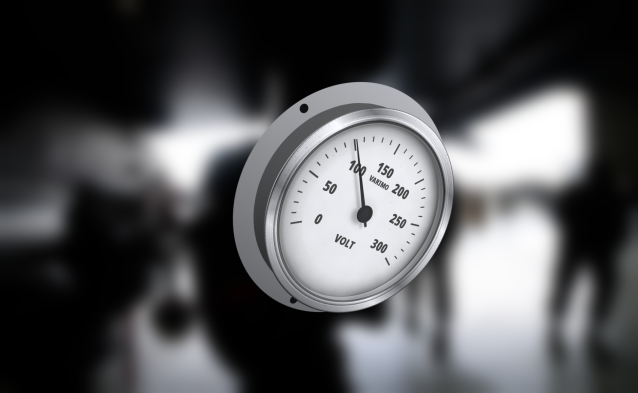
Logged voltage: 100 V
